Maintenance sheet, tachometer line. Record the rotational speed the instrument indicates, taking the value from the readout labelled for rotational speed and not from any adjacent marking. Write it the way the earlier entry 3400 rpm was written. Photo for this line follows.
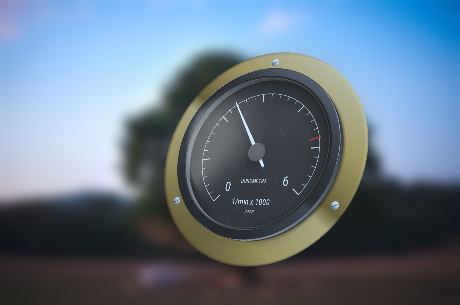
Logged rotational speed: 2400 rpm
